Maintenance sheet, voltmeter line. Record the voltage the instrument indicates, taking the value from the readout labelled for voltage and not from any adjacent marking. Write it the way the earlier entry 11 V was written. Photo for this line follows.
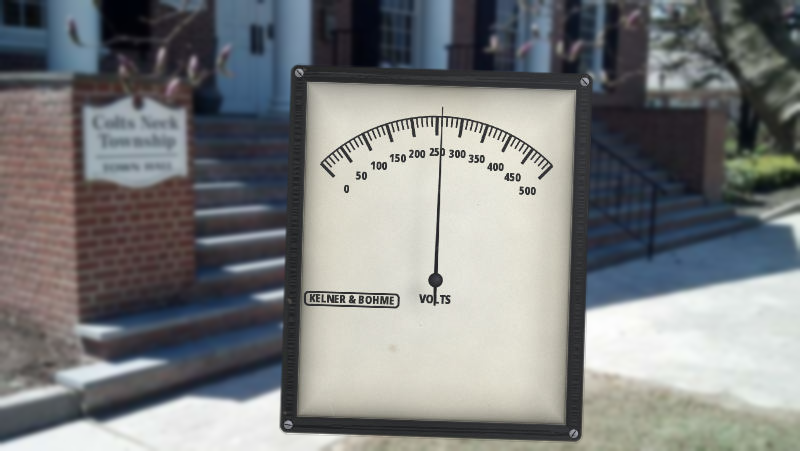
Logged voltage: 260 V
